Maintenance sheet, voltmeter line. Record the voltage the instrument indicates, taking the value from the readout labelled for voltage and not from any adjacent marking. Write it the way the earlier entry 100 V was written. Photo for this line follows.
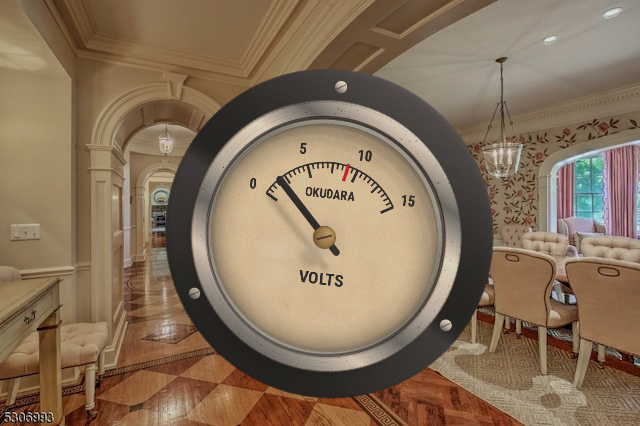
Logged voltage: 2 V
